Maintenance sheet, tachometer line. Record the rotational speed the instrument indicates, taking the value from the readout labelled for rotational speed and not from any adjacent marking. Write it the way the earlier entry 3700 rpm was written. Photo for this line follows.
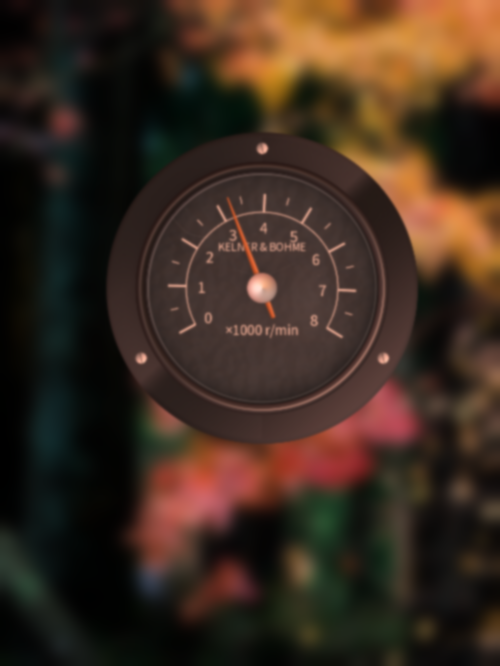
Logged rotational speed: 3250 rpm
